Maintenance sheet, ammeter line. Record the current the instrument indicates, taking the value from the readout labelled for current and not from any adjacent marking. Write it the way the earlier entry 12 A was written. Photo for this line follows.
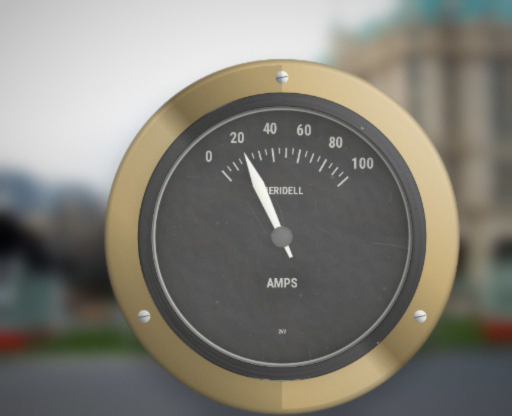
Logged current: 20 A
